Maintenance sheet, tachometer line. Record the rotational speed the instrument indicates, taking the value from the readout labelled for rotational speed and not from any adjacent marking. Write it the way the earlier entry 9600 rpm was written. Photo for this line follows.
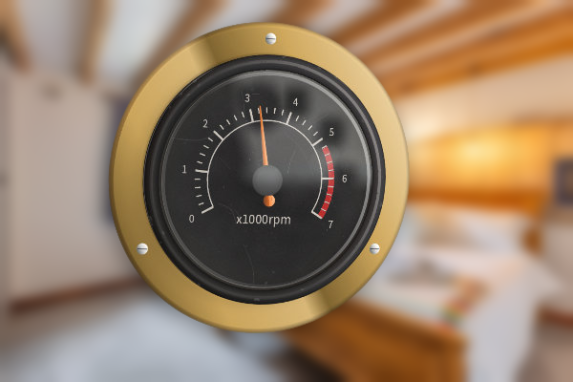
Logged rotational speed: 3200 rpm
